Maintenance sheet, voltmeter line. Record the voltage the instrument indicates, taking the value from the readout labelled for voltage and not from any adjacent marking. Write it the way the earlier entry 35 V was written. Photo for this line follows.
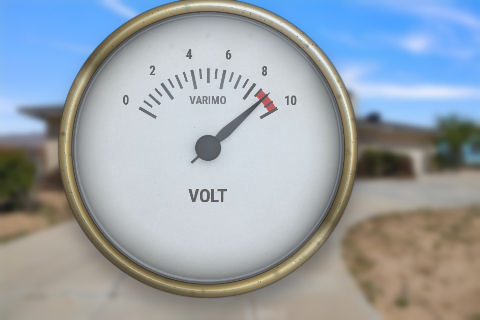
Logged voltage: 9 V
